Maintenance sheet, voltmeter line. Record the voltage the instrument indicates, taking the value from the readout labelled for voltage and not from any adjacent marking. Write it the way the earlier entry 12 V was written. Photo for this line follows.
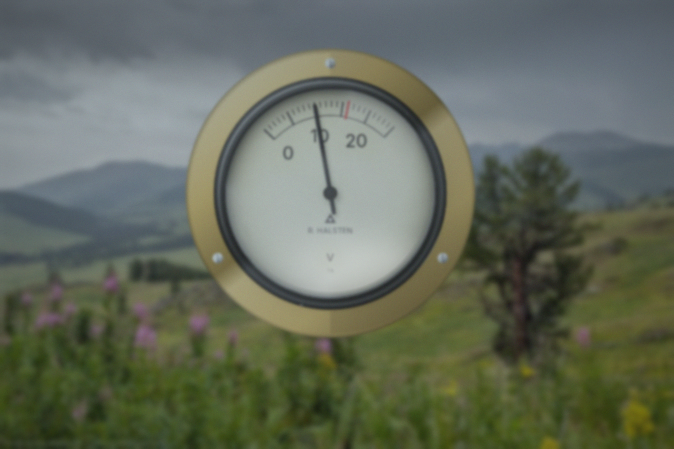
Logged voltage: 10 V
